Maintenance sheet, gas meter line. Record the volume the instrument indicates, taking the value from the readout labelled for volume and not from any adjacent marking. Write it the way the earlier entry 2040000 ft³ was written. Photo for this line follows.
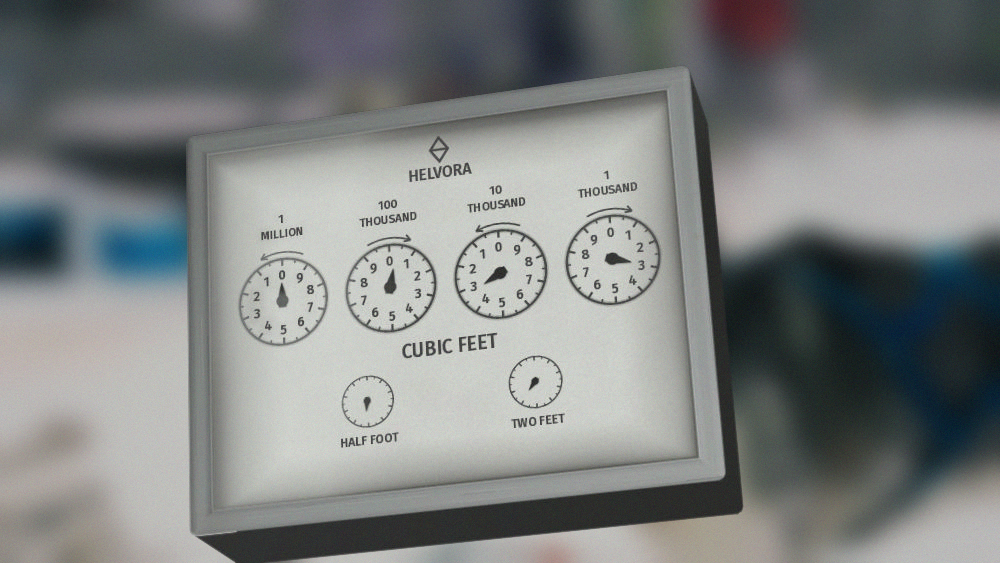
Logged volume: 3300 ft³
